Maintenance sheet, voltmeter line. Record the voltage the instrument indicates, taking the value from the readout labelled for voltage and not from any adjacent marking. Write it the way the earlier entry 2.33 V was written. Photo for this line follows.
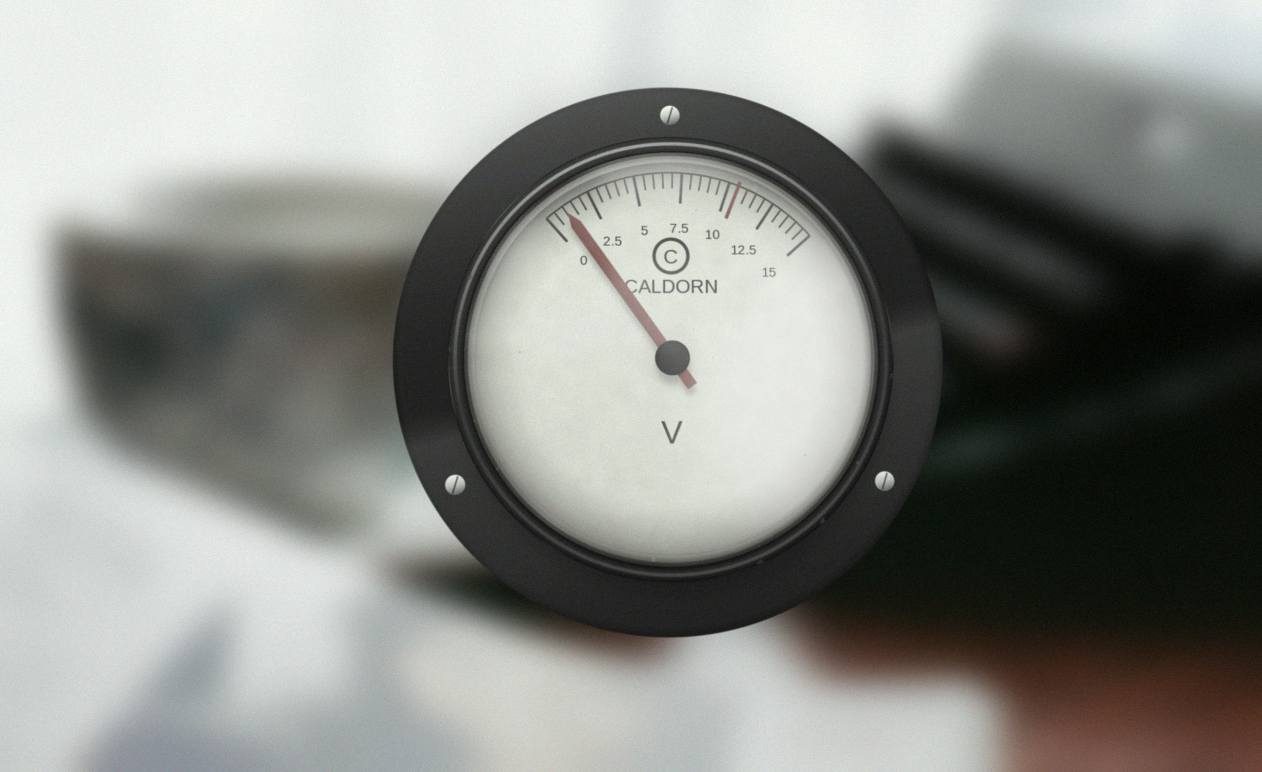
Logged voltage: 1 V
